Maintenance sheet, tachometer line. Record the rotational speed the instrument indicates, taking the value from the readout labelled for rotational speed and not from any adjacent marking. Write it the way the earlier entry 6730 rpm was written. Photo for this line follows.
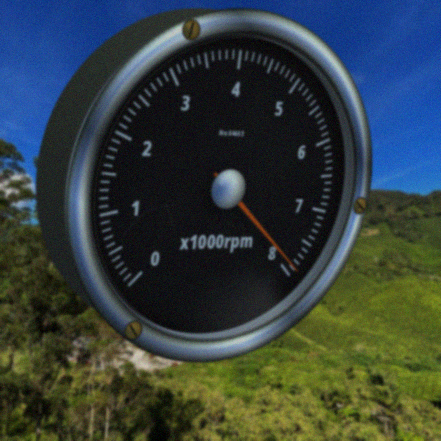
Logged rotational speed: 7900 rpm
